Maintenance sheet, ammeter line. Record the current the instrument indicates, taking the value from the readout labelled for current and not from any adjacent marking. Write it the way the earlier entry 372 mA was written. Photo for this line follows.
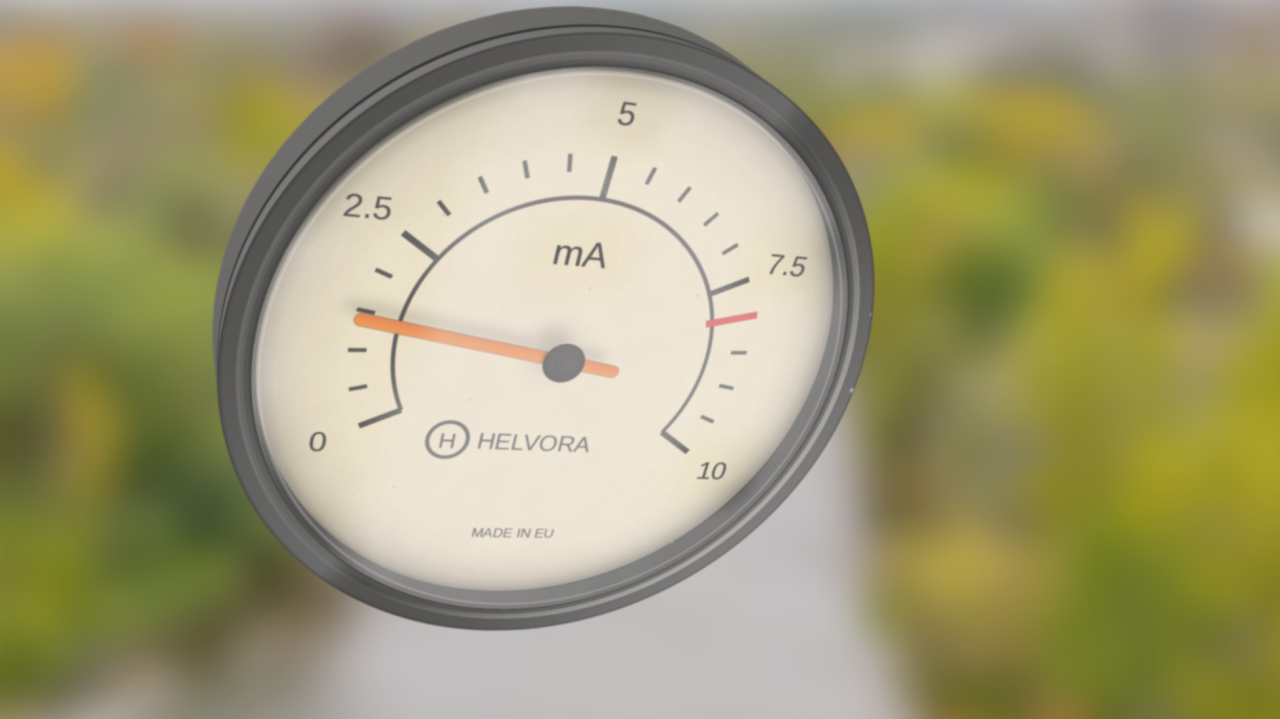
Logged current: 1.5 mA
